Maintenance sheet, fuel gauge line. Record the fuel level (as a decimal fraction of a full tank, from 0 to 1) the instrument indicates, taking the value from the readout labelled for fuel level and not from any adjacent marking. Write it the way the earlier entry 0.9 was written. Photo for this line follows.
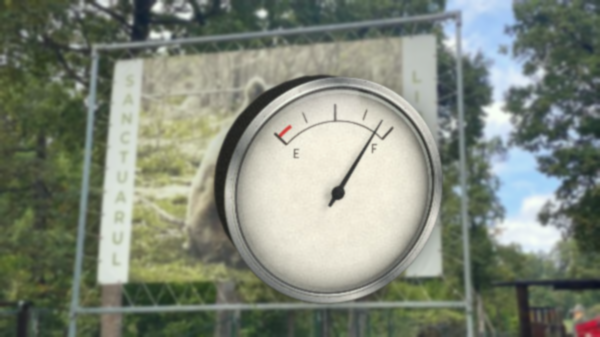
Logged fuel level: 0.875
